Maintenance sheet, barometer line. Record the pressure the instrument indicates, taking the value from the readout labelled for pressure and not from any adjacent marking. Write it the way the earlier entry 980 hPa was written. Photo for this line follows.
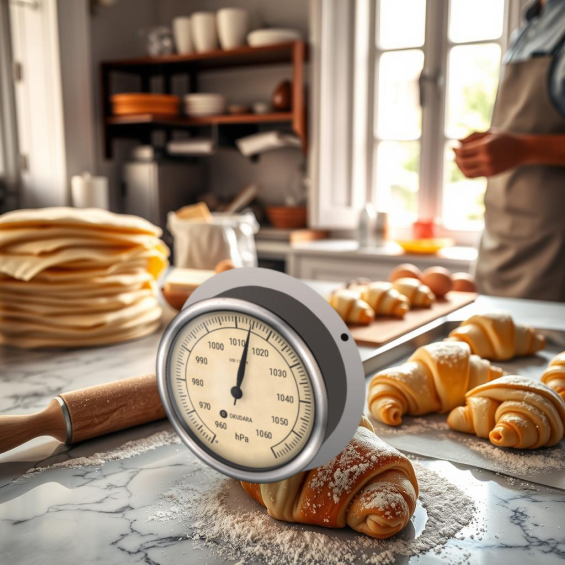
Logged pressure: 1015 hPa
